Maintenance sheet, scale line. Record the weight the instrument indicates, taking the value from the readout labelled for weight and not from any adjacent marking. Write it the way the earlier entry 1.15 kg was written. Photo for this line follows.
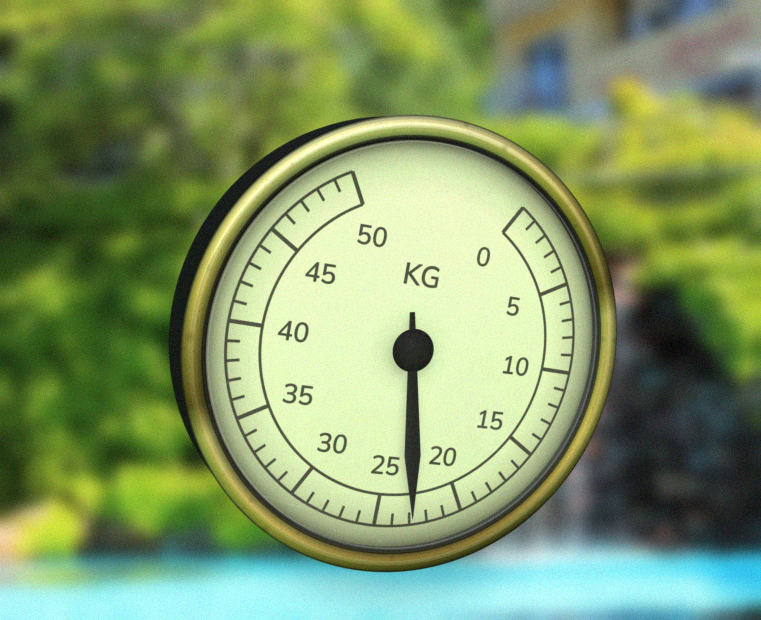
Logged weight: 23 kg
